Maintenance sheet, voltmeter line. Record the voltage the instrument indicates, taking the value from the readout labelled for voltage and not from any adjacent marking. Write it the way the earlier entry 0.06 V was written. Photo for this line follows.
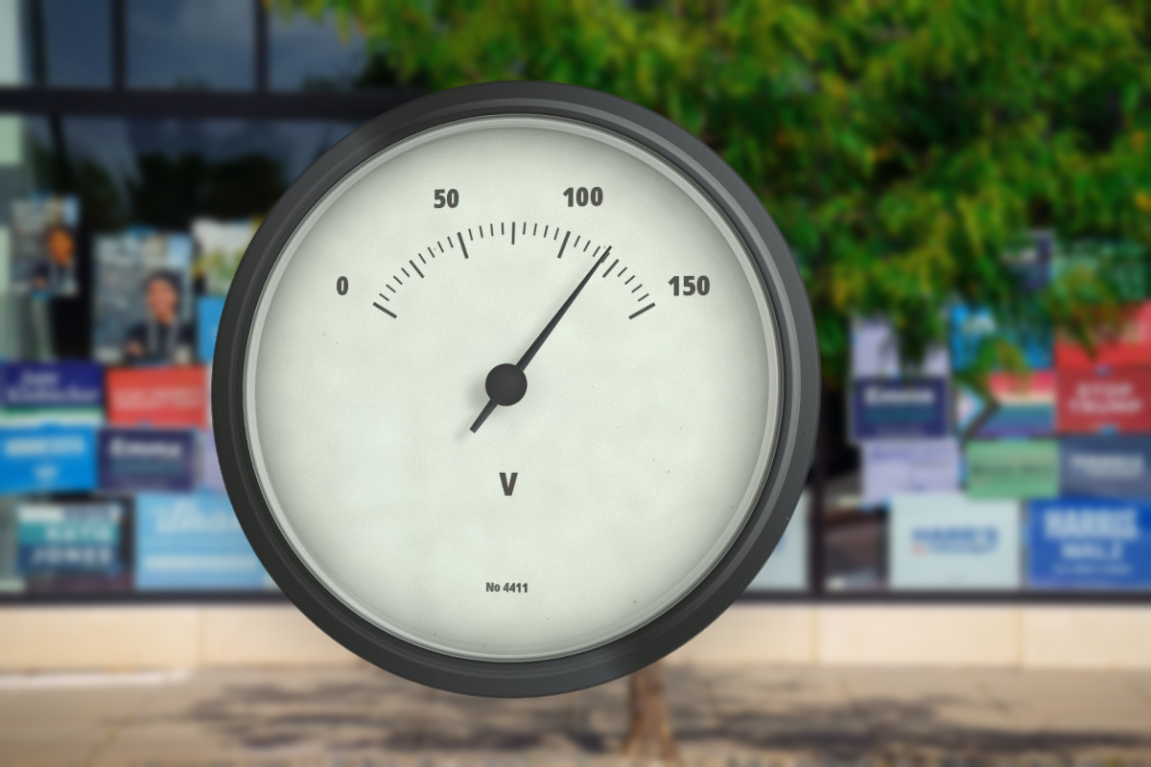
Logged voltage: 120 V
